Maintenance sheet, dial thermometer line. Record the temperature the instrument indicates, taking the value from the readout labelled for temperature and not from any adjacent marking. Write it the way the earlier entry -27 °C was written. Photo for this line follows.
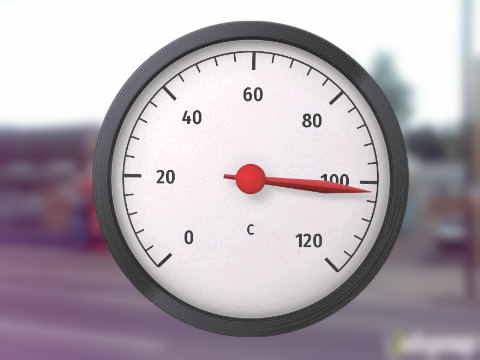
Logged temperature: 102 °C
